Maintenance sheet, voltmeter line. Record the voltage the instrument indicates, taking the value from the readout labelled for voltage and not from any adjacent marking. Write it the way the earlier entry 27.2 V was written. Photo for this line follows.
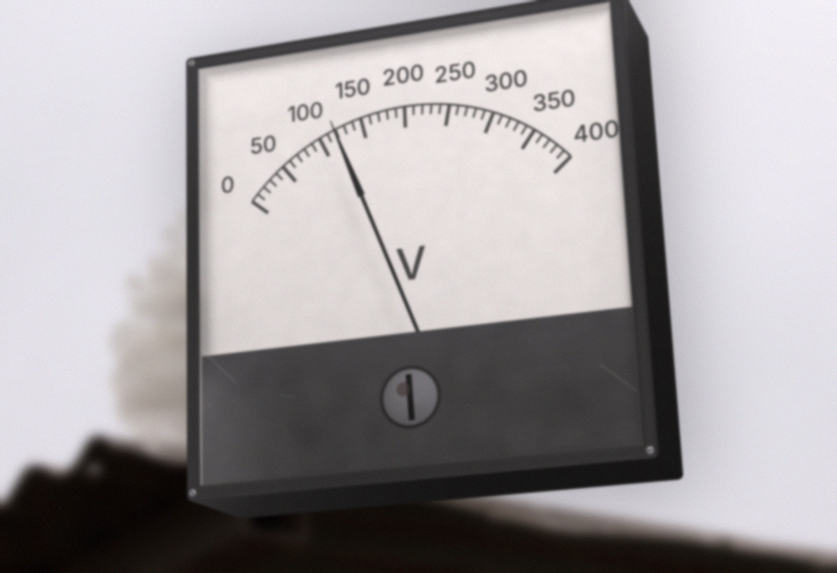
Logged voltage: 120 V
